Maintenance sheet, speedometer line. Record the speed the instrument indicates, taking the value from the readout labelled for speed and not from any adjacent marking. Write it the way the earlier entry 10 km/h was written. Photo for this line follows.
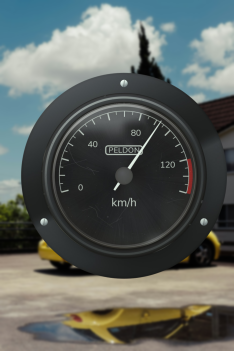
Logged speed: 92.5 km/h
